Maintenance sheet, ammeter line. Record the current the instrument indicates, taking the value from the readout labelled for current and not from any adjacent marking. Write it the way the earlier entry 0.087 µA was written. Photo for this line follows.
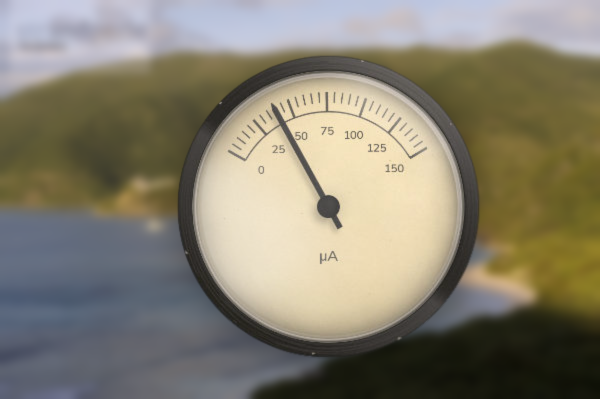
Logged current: 40 µA
